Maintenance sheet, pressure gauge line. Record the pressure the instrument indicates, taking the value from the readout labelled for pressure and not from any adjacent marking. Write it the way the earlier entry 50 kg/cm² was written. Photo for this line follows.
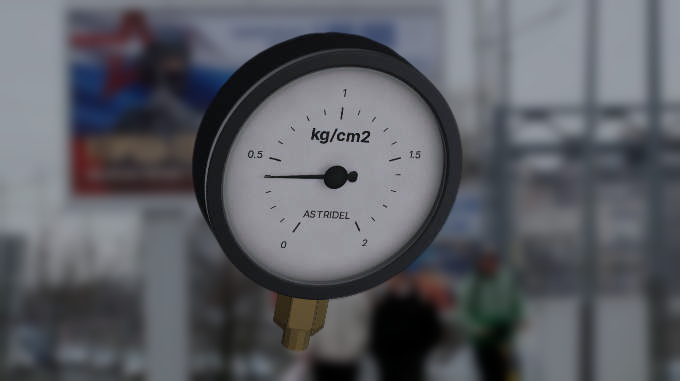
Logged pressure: 0.4 kg/cm²
